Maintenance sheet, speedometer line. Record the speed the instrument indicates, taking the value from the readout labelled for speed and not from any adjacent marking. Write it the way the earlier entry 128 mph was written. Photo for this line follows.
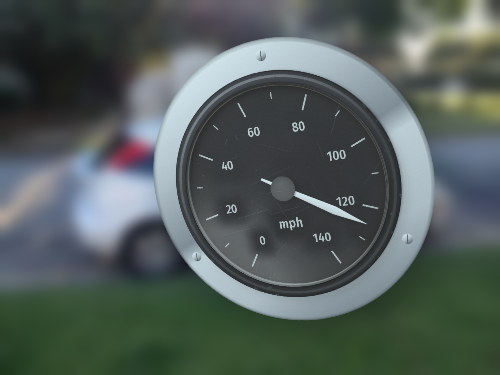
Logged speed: 125 mph
